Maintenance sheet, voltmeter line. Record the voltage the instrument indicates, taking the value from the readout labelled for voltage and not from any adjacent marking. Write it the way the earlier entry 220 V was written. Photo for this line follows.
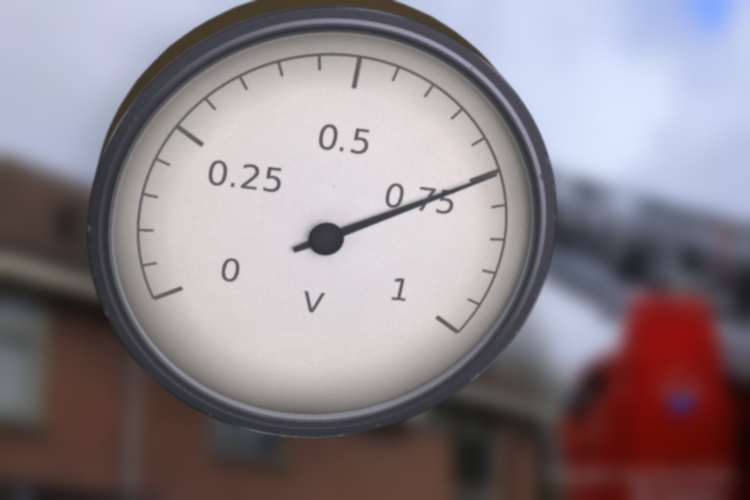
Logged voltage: 0.75 V
